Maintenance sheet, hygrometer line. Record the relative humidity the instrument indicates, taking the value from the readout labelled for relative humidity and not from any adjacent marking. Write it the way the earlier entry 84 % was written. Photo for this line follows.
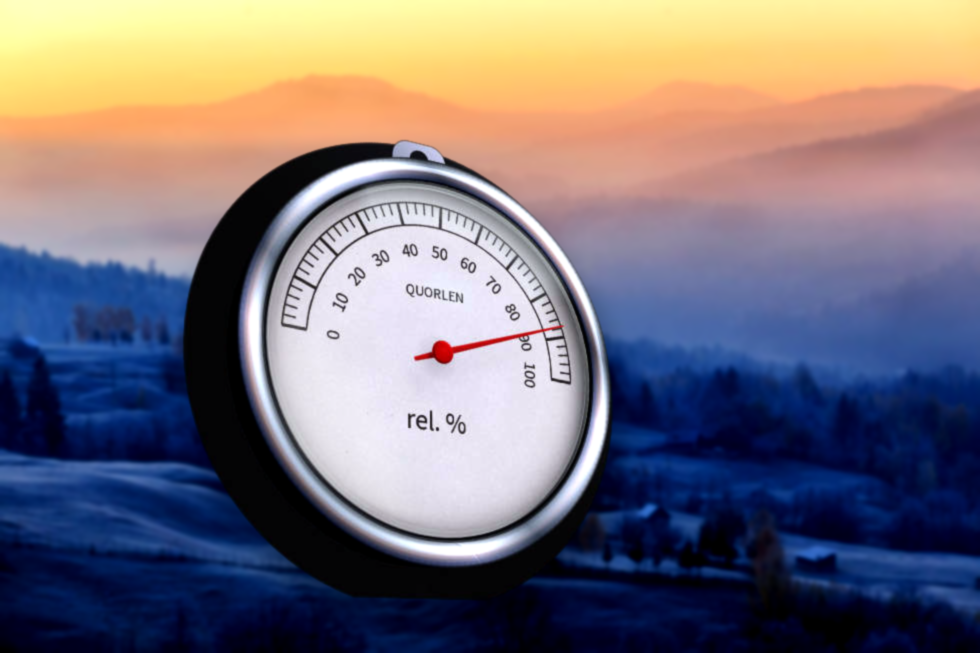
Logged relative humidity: 88 %
